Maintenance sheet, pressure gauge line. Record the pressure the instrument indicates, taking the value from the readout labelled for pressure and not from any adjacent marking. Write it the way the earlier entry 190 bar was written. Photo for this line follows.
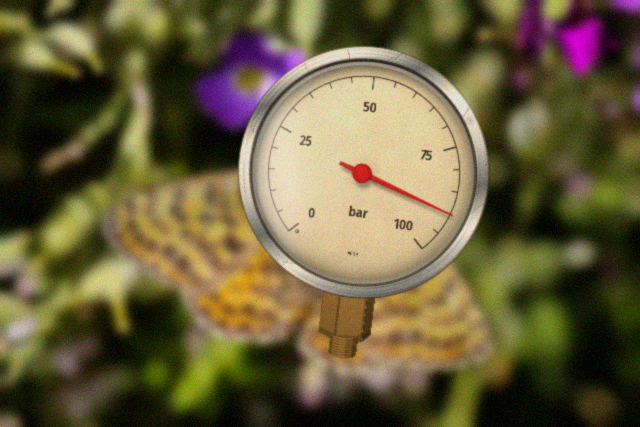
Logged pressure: 90 bar
